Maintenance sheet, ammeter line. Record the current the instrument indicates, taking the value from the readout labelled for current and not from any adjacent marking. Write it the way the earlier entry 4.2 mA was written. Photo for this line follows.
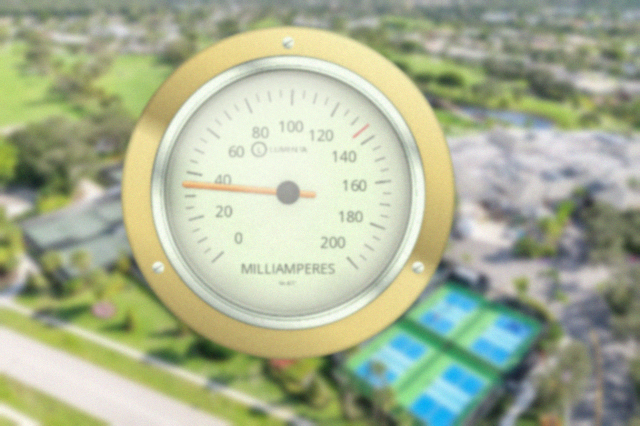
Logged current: 35 mA
